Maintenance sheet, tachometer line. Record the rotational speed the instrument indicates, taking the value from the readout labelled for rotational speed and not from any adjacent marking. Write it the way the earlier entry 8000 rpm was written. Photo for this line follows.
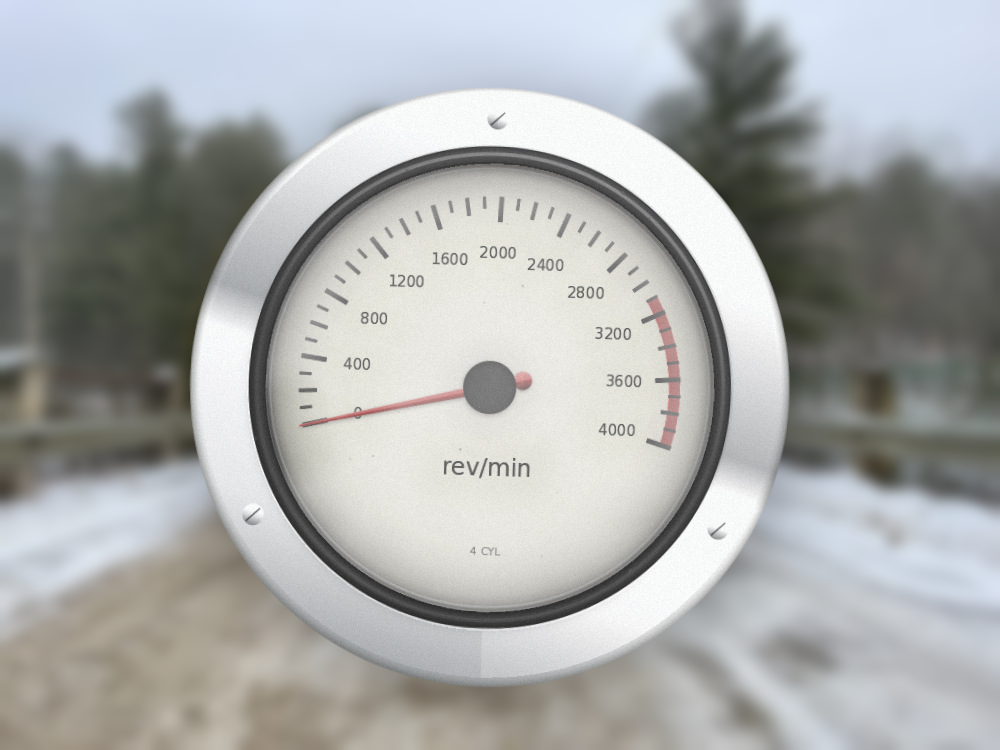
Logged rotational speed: 0 rpm
